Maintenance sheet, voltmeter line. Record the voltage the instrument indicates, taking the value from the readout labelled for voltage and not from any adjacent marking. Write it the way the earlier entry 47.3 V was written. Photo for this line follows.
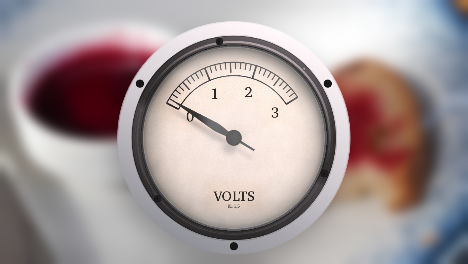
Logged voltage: 0.1 V
